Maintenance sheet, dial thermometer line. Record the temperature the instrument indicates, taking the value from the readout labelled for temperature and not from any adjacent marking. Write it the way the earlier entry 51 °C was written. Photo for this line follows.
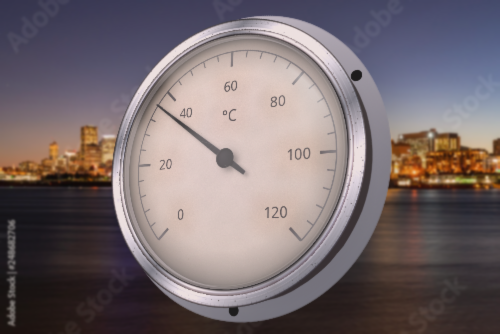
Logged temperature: 36 °C
